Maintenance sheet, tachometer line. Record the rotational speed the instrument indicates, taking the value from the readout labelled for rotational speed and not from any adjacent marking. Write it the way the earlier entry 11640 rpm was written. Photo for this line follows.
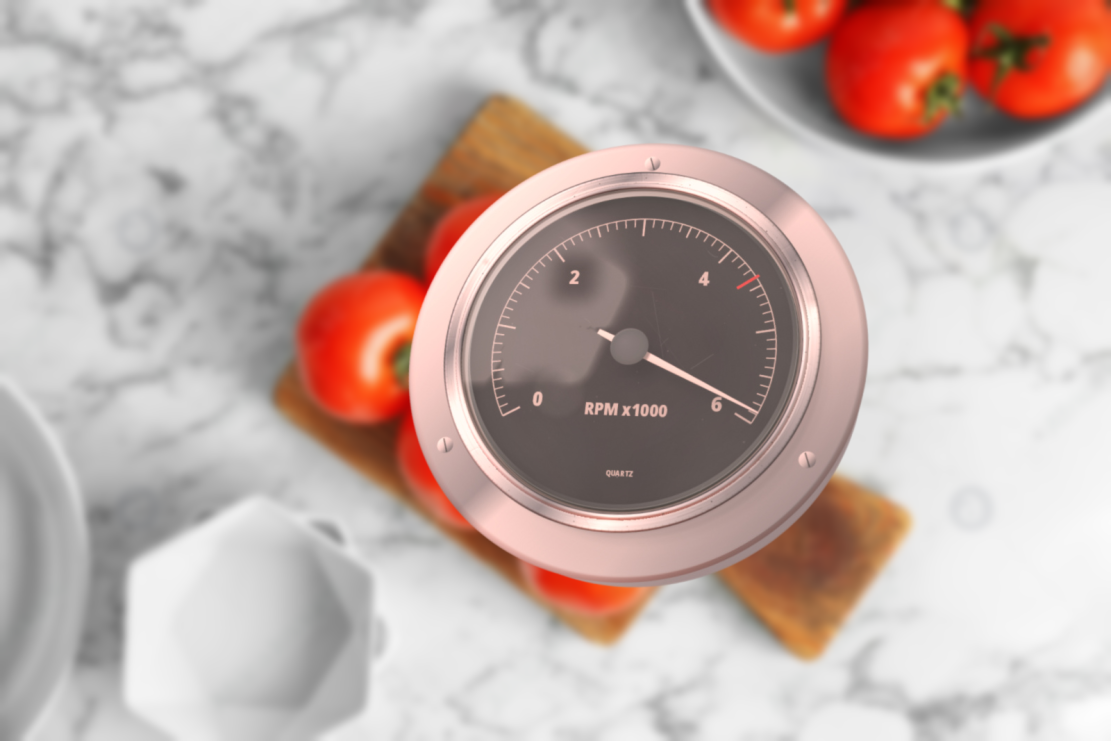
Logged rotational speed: 5900 rpm
